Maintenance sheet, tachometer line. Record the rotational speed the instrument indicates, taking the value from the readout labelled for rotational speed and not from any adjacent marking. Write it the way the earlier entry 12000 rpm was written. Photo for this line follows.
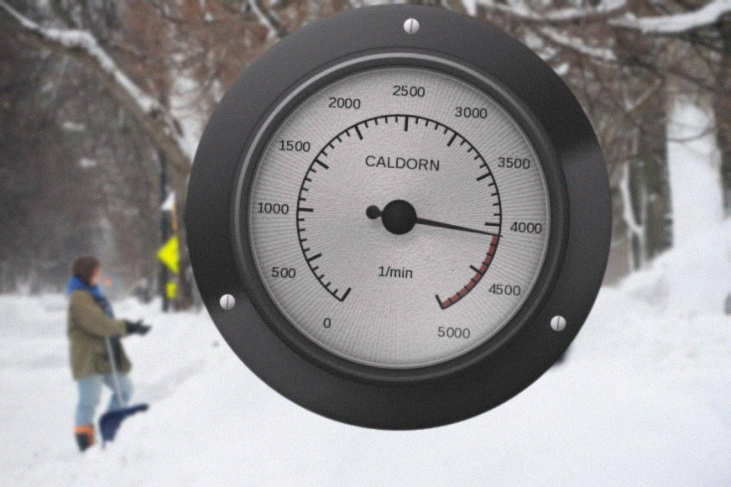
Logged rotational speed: 4100 rpm
